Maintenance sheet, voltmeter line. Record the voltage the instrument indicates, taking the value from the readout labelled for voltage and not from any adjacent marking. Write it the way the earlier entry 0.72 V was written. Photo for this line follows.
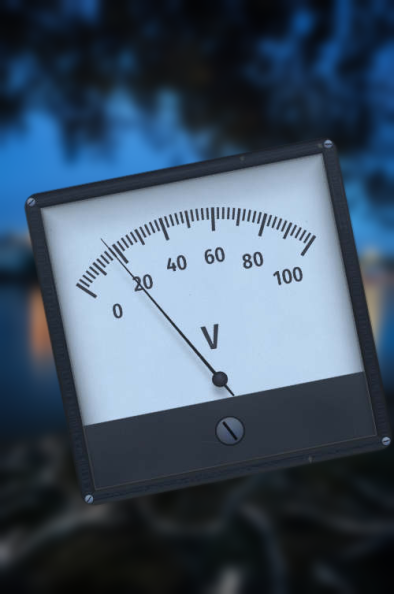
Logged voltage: 18 V
